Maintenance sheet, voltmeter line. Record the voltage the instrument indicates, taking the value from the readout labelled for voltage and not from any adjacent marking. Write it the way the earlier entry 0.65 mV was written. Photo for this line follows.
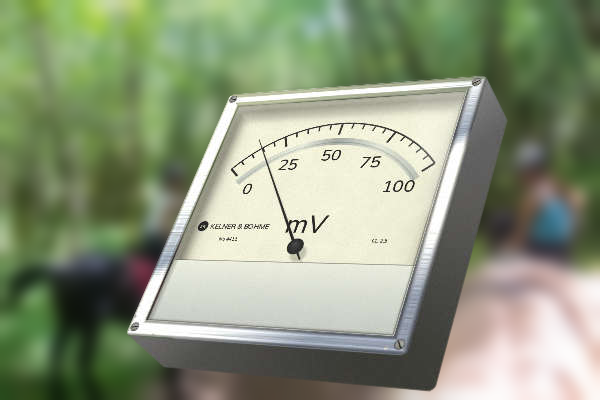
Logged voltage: 15 mV
